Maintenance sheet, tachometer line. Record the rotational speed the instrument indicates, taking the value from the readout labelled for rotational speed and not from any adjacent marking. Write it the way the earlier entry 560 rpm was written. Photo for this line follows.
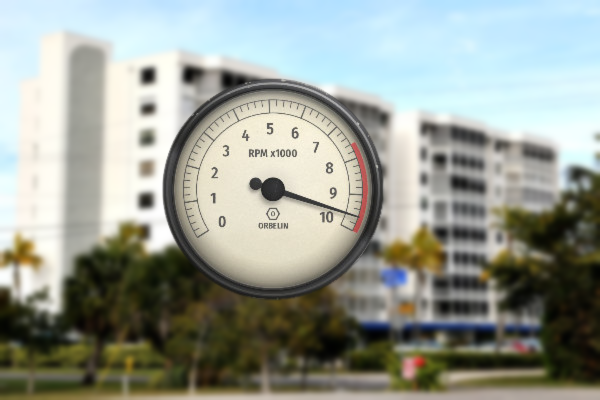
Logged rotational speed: 9600 rpm
